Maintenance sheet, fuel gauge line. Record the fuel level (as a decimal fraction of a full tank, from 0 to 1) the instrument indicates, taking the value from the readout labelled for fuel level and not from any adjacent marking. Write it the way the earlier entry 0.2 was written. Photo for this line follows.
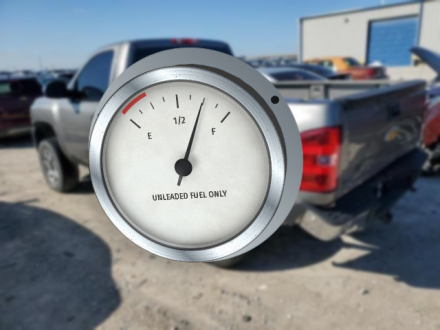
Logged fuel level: 0.75
